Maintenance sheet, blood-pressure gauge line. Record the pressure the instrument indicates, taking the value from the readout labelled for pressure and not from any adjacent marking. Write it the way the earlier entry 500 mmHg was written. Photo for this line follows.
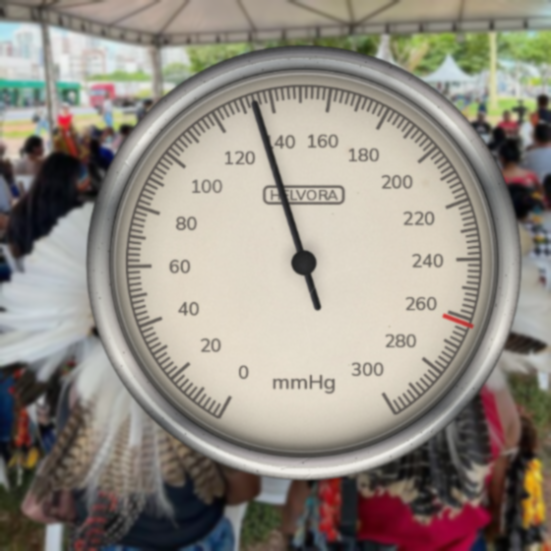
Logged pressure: 134 mmHg
